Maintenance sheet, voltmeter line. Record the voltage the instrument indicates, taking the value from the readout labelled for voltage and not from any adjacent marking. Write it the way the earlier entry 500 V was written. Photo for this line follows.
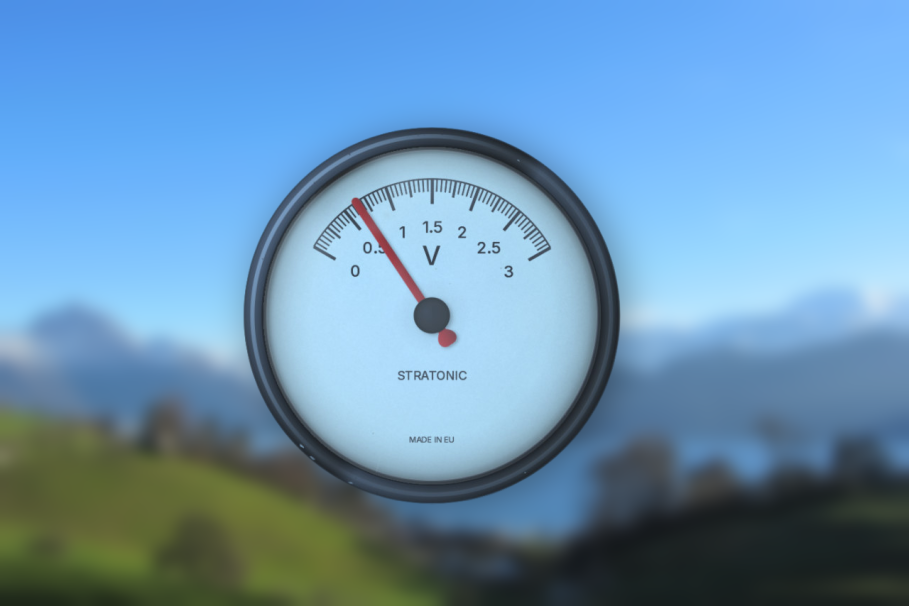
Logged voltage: 0.65 V
